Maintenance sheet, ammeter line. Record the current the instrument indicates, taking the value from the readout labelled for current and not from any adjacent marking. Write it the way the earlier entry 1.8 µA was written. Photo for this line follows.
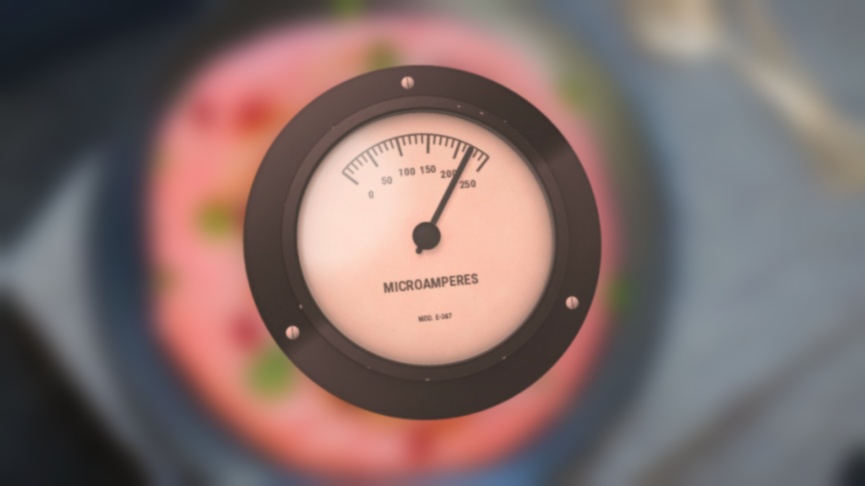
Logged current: 220 µA
